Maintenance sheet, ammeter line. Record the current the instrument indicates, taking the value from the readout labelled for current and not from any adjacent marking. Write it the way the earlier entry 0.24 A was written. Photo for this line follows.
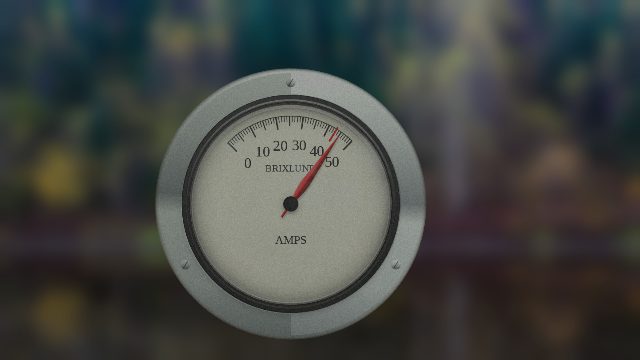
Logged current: 45 A
